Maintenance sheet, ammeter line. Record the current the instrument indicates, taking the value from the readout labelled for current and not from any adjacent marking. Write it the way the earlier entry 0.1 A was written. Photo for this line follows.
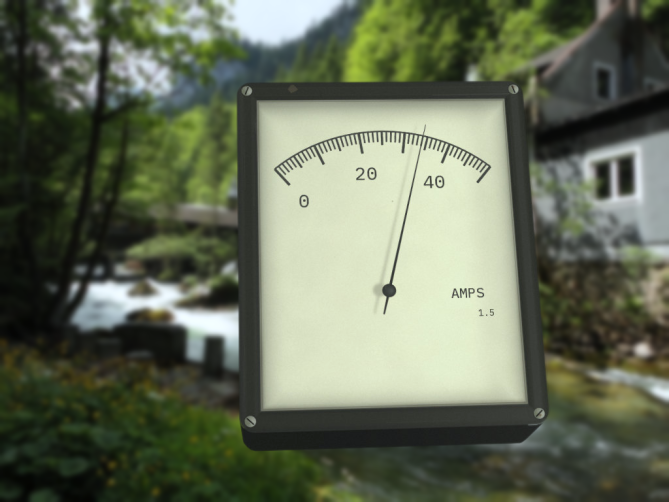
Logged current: 34 A
